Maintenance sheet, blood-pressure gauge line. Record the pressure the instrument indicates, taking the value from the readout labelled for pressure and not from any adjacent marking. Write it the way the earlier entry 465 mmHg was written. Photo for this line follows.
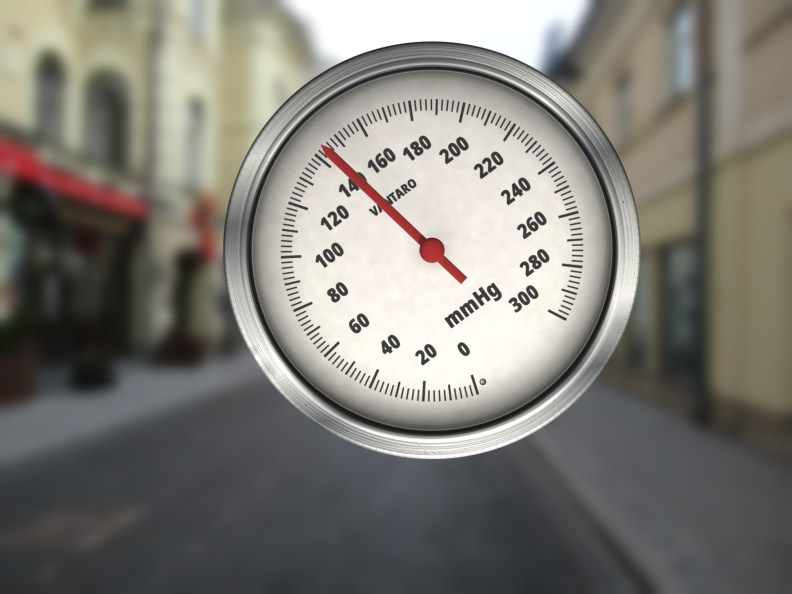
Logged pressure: 144 mmHg
